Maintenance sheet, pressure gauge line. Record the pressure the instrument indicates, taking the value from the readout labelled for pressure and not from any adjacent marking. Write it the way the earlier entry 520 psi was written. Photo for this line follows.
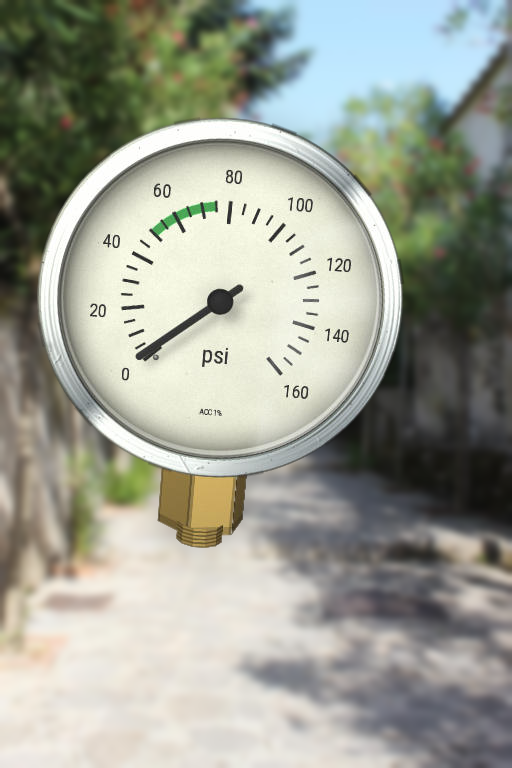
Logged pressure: 2.5 psi
